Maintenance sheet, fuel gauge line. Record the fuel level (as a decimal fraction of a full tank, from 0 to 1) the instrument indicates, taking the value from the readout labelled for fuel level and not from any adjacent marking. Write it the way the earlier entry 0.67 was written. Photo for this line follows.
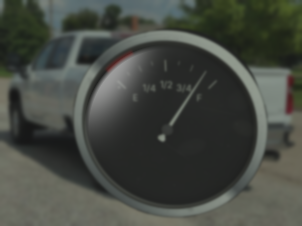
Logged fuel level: 0.875
